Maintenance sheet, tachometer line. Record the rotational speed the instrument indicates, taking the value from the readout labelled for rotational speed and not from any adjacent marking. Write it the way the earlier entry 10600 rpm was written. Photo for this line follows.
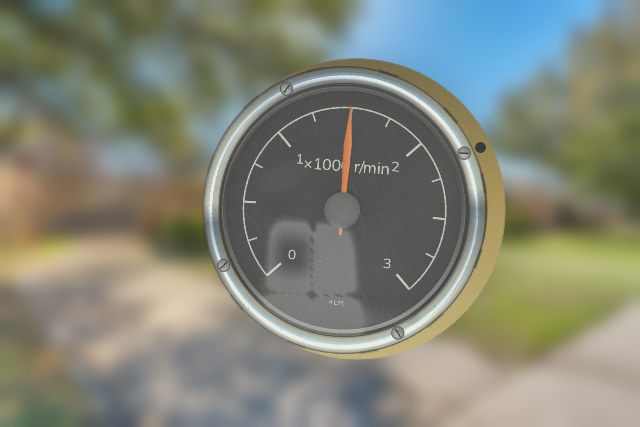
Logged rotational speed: 1500 rpm
